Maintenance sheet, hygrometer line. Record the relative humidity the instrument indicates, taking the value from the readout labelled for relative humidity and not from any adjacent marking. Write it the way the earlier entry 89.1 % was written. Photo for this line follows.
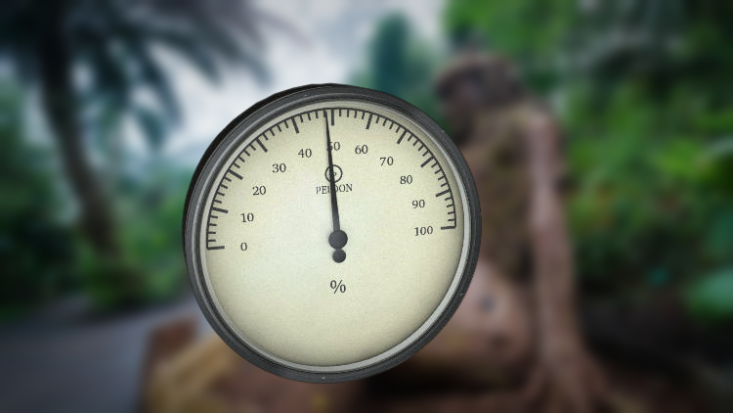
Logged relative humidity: 48 %
